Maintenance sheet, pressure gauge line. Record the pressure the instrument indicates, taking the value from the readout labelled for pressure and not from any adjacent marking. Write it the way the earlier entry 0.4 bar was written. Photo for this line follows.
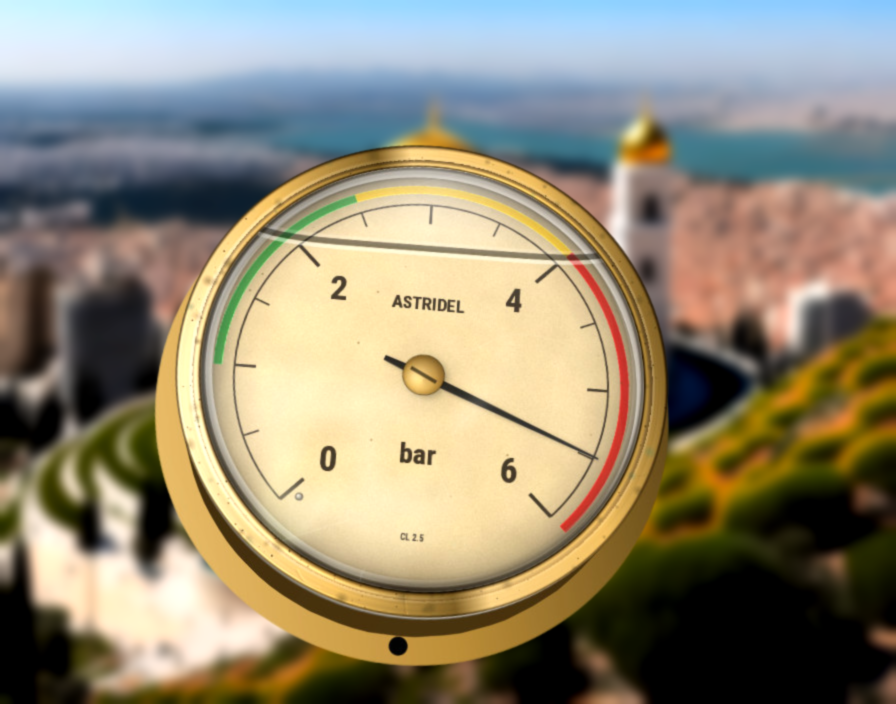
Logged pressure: 5.5 bar
